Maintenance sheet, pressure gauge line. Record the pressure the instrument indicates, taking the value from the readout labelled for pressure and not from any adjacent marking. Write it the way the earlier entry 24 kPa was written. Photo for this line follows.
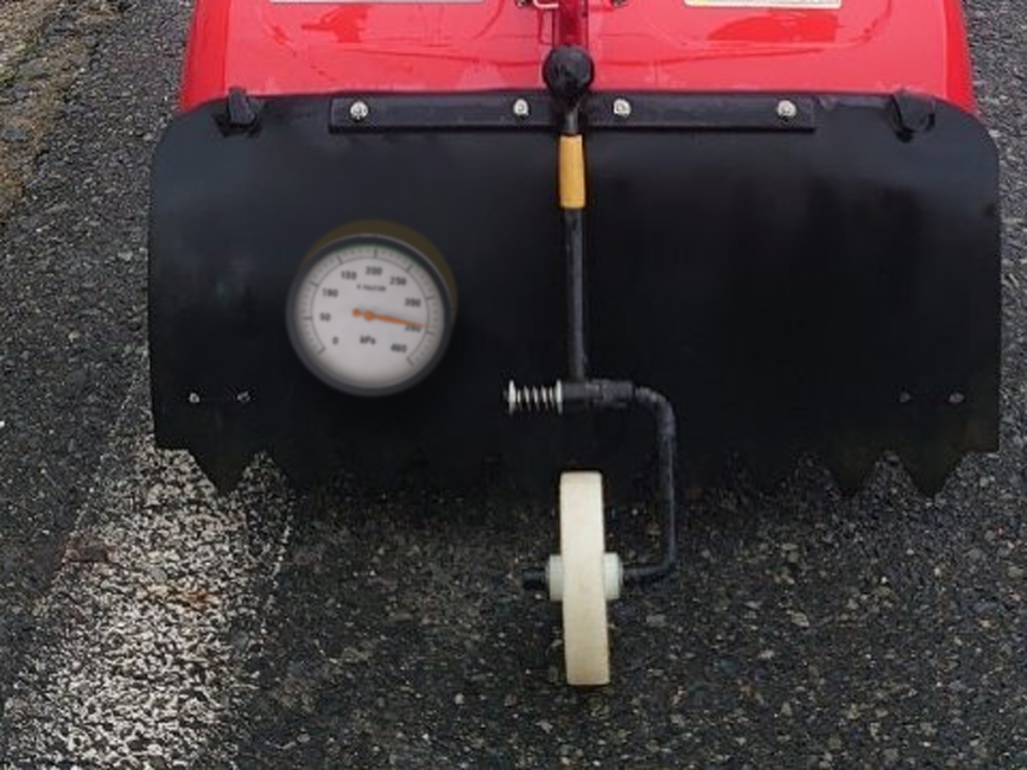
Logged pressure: 340 kPa
